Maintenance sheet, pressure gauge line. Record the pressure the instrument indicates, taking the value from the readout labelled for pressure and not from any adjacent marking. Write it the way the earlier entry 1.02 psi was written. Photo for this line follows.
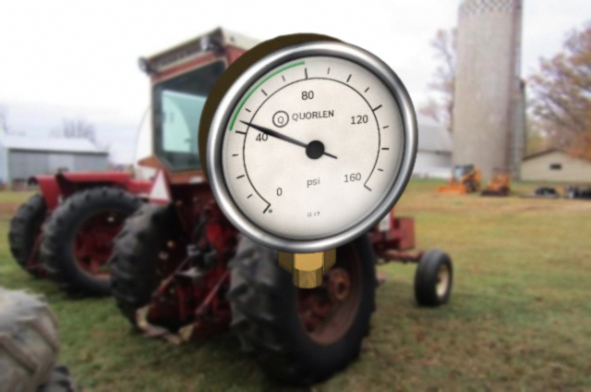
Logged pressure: 45 psi
